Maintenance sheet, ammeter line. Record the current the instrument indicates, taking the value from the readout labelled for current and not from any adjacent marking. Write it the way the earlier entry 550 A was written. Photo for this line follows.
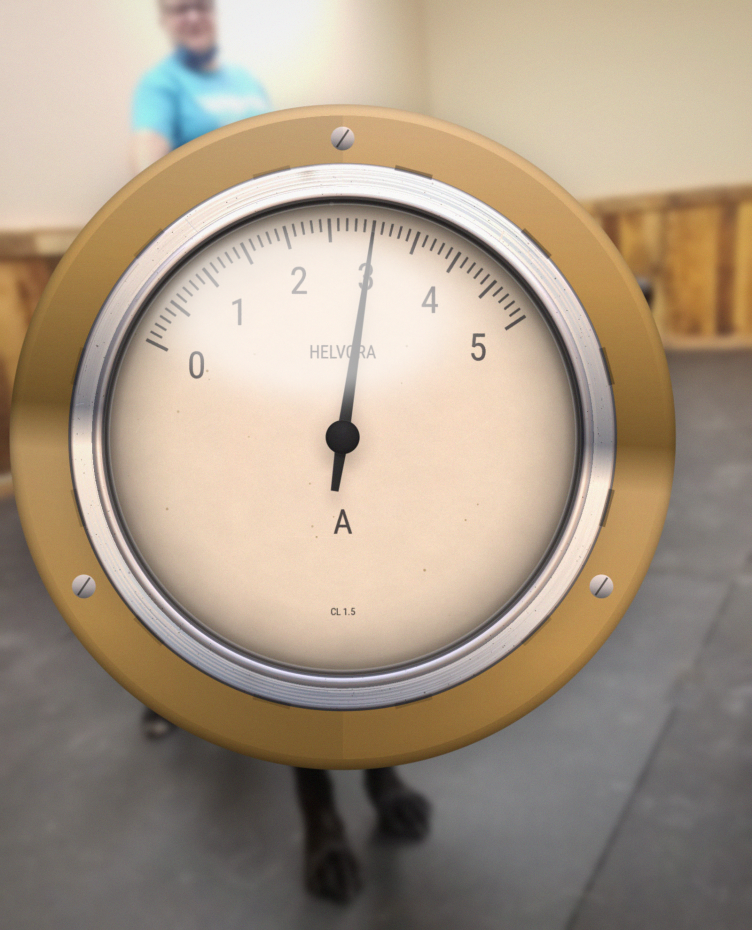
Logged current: 3 A
